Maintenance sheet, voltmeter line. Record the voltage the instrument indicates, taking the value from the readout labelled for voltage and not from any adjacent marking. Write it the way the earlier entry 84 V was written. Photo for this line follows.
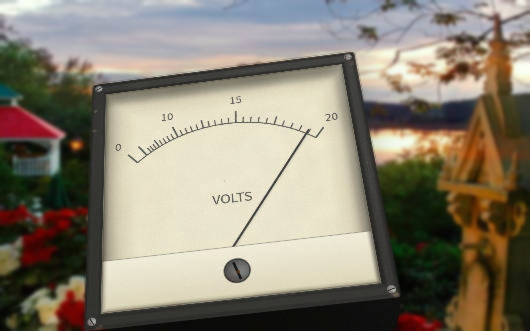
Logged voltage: 19.5 V
